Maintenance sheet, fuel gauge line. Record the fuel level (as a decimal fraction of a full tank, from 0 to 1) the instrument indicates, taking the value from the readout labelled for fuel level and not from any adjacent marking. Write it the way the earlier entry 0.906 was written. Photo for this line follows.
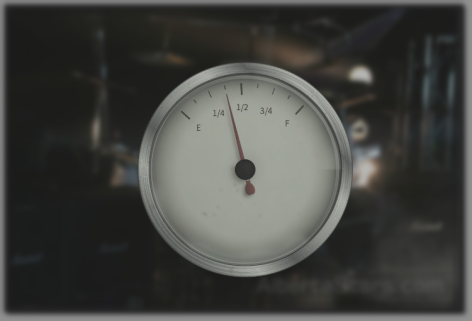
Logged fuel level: 0.375
